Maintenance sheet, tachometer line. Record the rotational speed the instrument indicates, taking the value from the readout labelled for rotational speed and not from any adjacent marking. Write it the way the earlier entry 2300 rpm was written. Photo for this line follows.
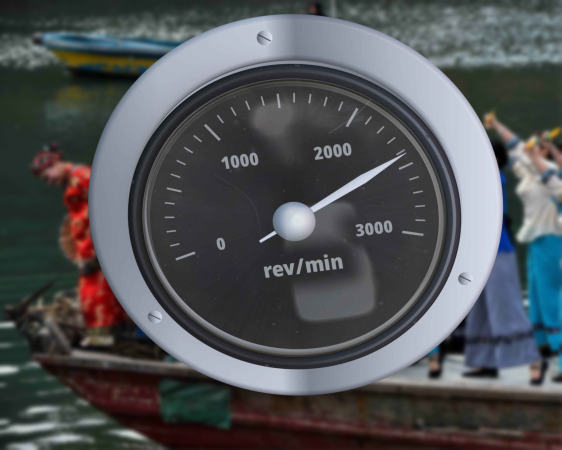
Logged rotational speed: 2400 rpm
